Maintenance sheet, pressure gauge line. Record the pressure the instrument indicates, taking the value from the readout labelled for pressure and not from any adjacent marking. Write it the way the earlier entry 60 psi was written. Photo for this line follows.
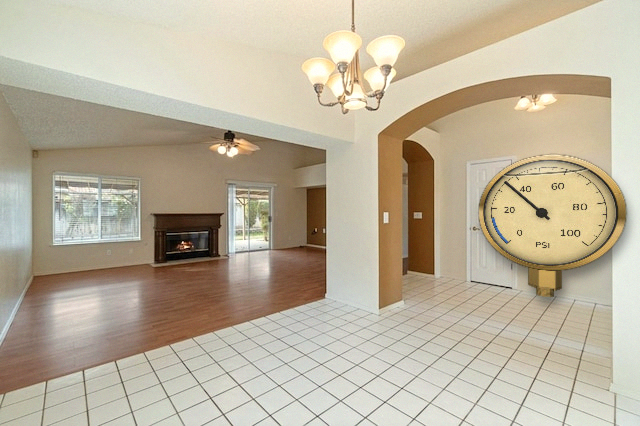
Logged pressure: 35 psi
